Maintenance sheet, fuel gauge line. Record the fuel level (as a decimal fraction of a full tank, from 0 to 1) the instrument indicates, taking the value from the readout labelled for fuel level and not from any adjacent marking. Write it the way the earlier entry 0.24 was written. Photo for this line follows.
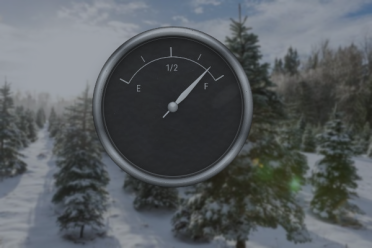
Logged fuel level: 0.875
